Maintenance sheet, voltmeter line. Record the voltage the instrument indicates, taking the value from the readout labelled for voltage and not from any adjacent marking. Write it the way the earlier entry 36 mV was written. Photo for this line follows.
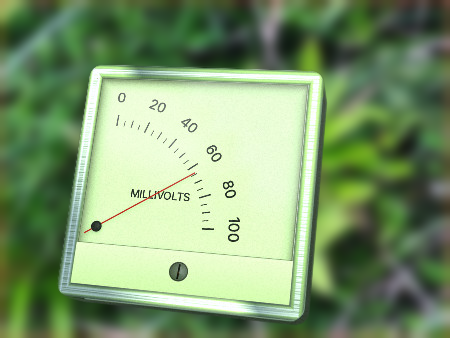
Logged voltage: 65 mV
